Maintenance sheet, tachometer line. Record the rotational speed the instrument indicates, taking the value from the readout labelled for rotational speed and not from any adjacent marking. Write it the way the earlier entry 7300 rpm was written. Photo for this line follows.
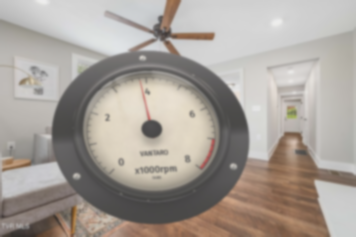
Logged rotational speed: 3800 rpm
